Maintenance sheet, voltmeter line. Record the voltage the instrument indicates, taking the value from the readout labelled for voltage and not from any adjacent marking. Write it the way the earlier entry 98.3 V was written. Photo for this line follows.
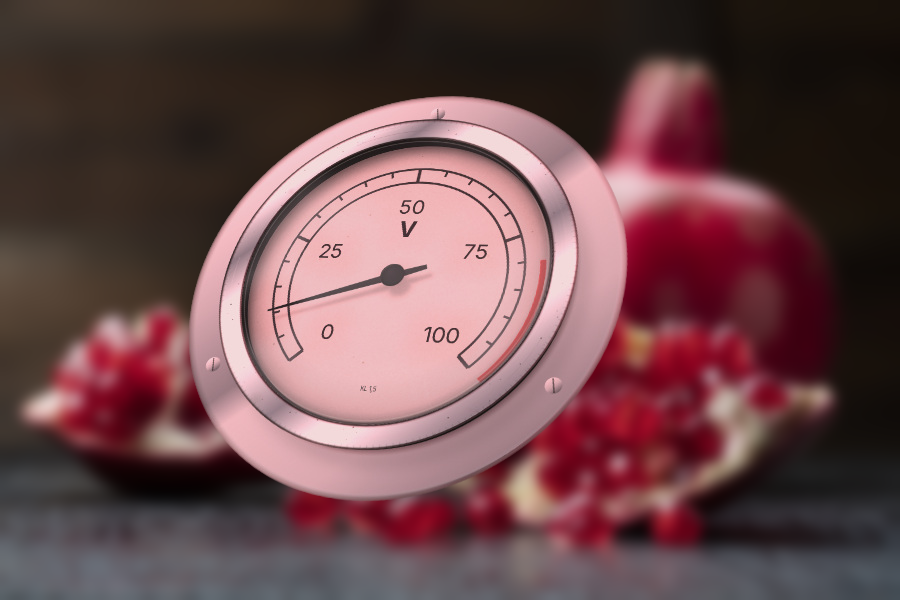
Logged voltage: 10 V
